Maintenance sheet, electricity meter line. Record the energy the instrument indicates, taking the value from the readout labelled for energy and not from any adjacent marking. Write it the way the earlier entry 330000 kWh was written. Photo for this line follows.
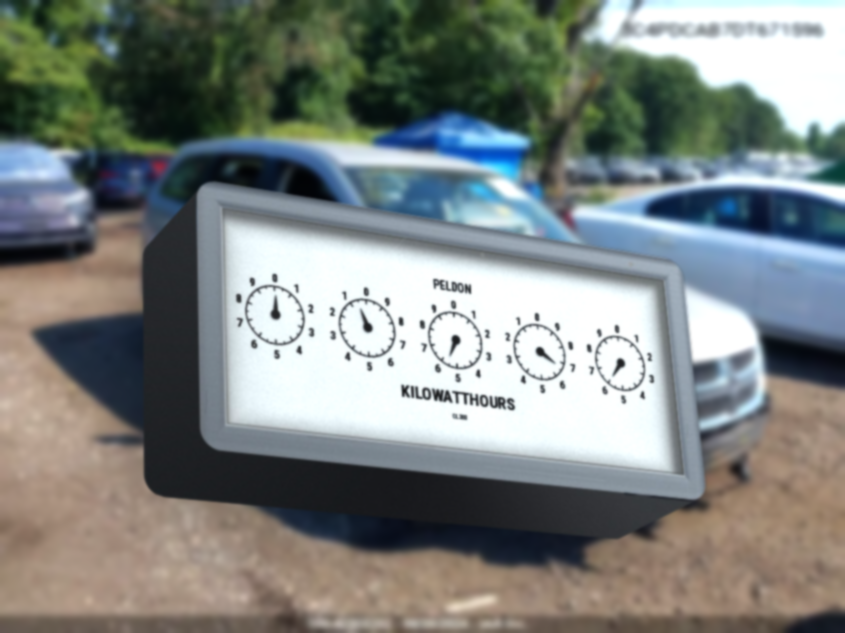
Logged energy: 566 kWh
